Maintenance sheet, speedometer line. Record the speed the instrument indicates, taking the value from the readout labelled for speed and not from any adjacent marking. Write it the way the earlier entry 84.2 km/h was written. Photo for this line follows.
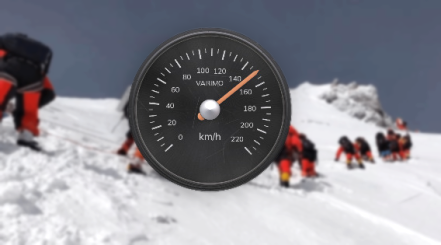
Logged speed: 150 km/h
